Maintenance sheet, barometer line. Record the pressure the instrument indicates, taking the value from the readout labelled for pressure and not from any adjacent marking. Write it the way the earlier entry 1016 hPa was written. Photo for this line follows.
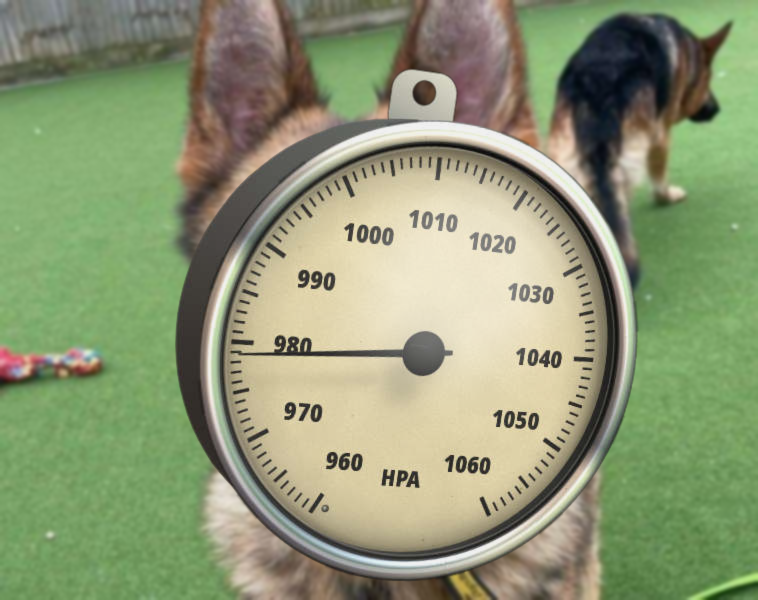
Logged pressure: 979 hPa
